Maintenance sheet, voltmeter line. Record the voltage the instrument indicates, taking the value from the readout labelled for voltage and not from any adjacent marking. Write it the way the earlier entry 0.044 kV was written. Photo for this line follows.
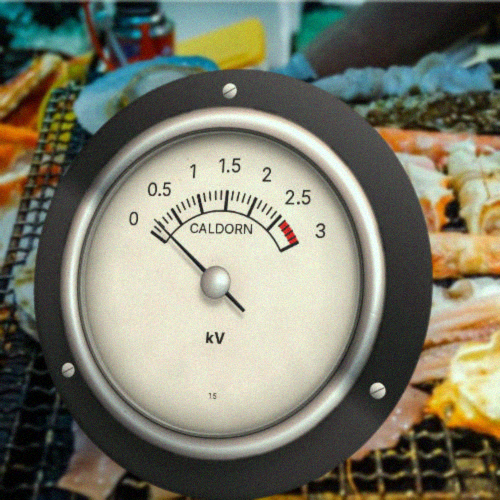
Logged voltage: 0.2 kV
